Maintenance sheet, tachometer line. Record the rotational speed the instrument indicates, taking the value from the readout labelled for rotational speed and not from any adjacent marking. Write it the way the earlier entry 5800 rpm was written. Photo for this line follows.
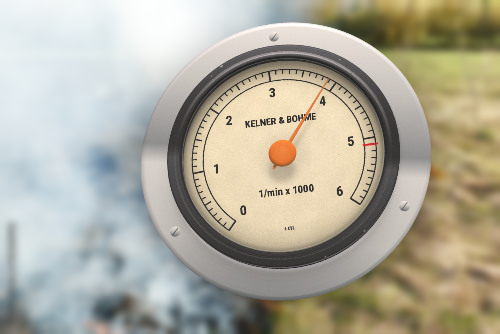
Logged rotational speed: 3900 rpm
